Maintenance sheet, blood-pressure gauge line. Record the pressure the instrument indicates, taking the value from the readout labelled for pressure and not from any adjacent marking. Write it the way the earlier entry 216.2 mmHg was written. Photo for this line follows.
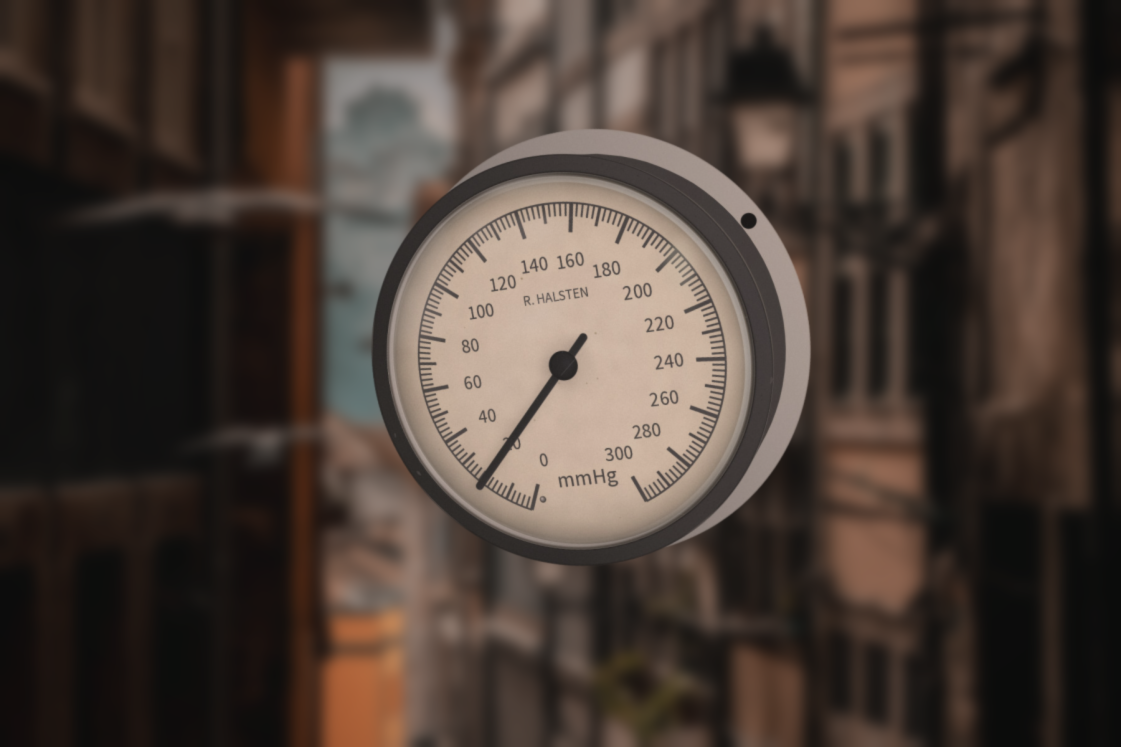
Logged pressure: 20 mmHg
